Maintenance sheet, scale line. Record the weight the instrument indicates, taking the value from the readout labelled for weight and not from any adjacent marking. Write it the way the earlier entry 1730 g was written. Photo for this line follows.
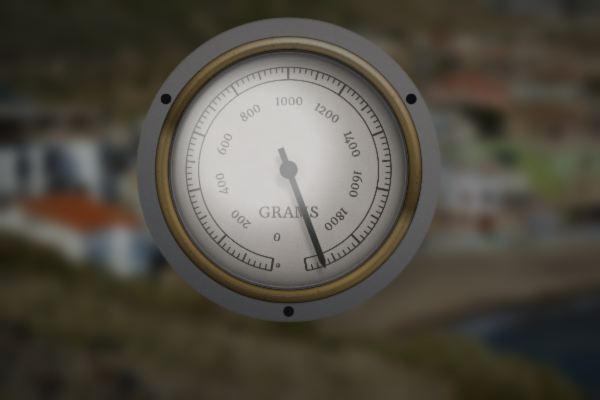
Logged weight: 1940 g
